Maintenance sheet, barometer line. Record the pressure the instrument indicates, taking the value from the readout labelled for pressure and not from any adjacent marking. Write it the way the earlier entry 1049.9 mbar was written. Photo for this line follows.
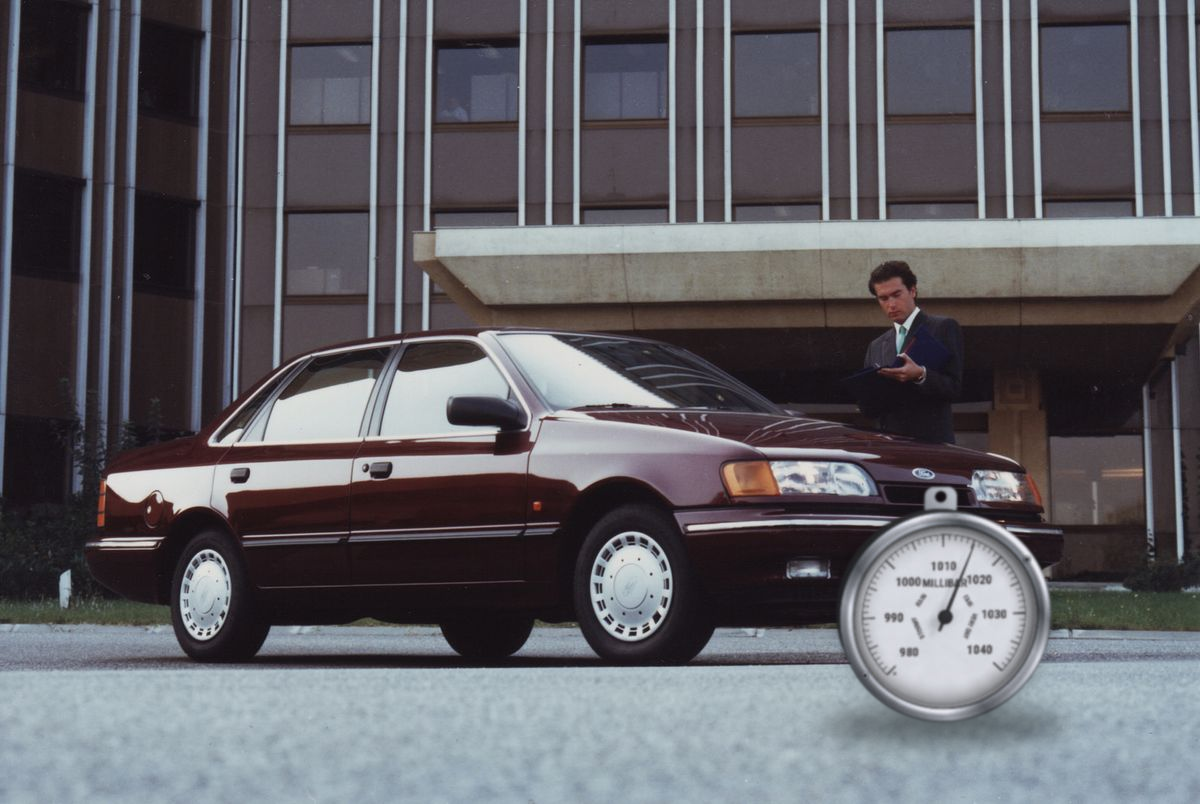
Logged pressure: 1015 mbar
